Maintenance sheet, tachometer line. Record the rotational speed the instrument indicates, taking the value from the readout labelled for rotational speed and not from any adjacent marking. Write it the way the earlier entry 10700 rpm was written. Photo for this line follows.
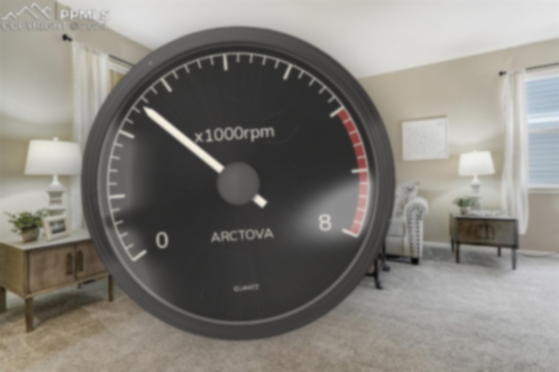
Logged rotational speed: 2500 rpm
